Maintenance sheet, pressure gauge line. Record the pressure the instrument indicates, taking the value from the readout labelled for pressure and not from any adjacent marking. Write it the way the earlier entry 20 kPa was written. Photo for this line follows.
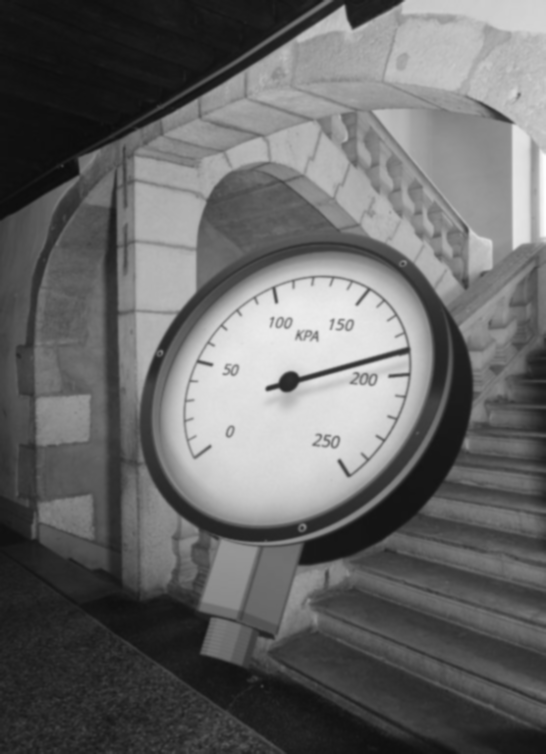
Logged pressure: 190 kPa
